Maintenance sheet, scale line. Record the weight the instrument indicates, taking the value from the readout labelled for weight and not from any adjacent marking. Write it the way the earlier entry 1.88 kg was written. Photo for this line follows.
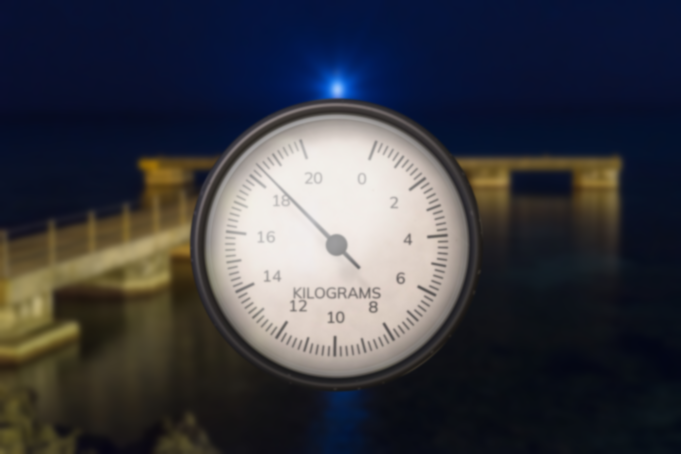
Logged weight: 18.4 kg
